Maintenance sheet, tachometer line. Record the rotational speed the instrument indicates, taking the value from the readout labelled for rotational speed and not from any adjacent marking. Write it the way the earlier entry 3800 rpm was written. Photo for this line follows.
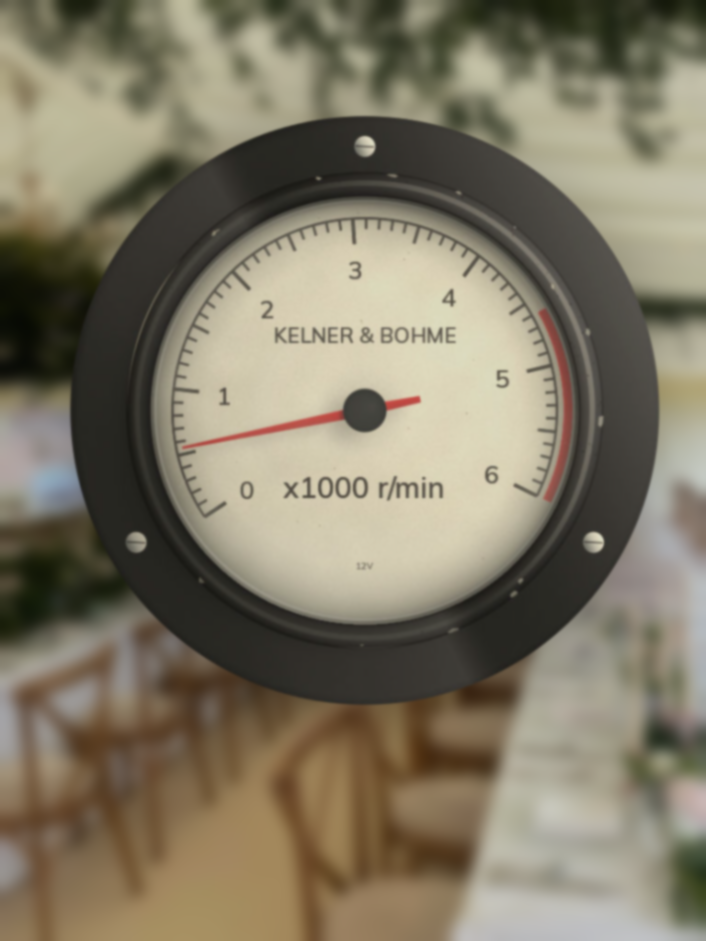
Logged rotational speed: 550 rpm
